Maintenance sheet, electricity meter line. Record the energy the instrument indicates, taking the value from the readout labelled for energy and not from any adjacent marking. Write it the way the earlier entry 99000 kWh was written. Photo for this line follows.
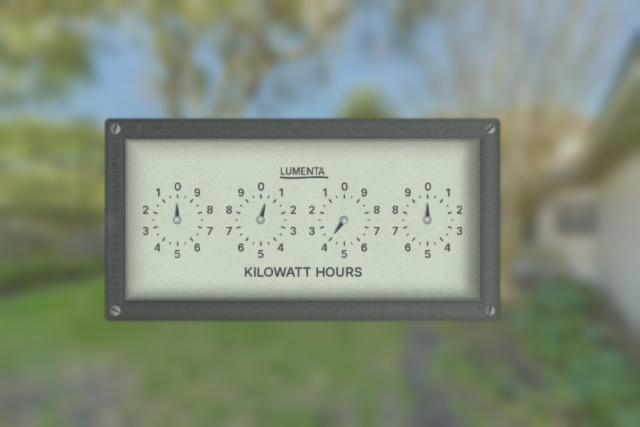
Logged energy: 40 kWh
